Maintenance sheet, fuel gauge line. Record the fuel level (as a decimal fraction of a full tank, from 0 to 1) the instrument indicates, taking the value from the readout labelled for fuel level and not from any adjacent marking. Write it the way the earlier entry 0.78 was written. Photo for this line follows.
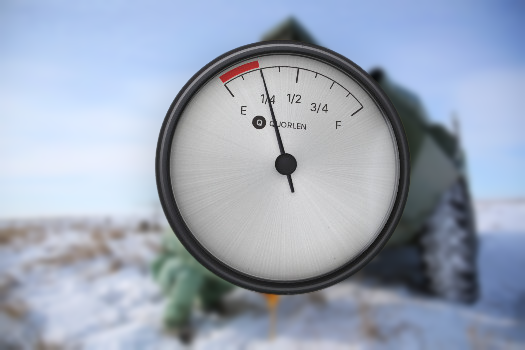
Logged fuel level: 0.25
